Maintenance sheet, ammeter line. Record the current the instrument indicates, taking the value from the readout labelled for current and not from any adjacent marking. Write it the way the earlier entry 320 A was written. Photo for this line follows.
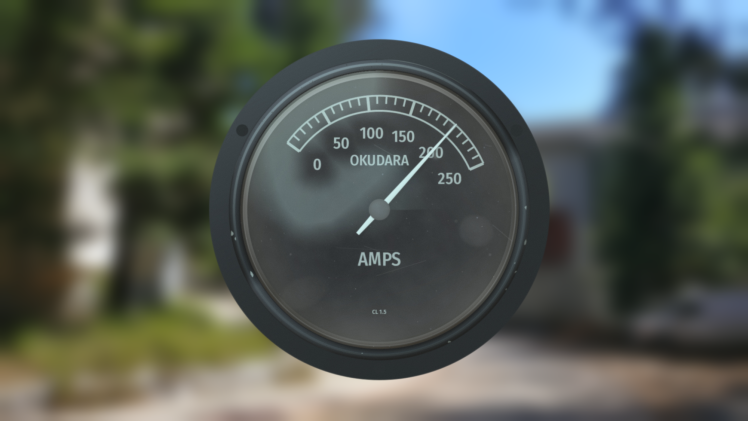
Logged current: 200 A
